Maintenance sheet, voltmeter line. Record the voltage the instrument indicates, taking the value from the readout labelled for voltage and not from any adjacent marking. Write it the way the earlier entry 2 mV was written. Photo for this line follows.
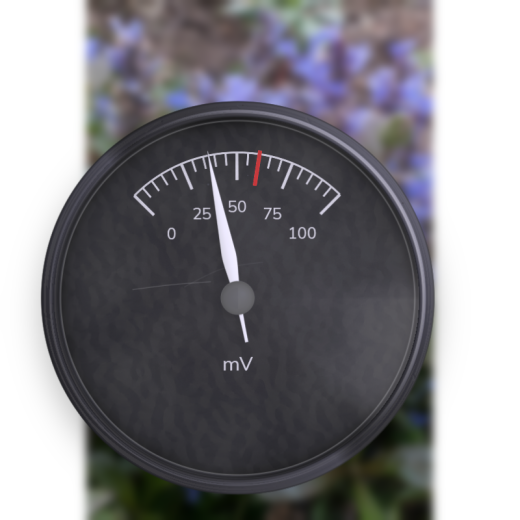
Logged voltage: 37.5 mV
